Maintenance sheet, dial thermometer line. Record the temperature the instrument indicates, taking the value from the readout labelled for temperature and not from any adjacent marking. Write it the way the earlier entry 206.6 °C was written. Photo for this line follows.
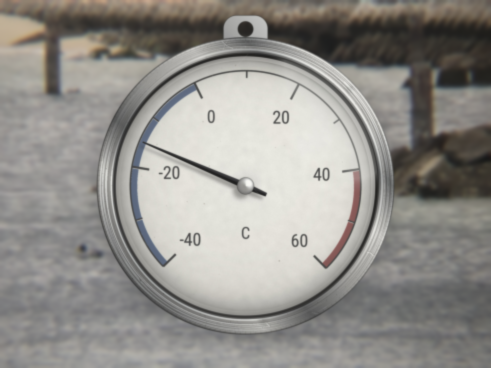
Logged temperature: -15 °C
